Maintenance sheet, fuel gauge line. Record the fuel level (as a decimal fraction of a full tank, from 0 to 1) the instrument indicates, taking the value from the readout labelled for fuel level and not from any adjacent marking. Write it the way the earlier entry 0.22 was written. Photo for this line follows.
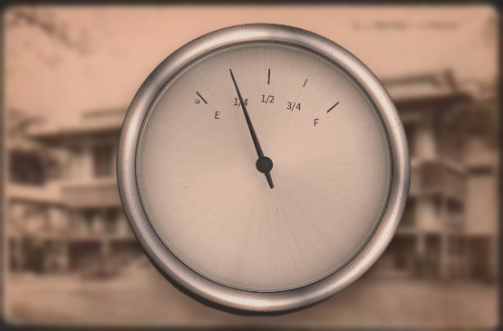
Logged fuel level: 0.25
